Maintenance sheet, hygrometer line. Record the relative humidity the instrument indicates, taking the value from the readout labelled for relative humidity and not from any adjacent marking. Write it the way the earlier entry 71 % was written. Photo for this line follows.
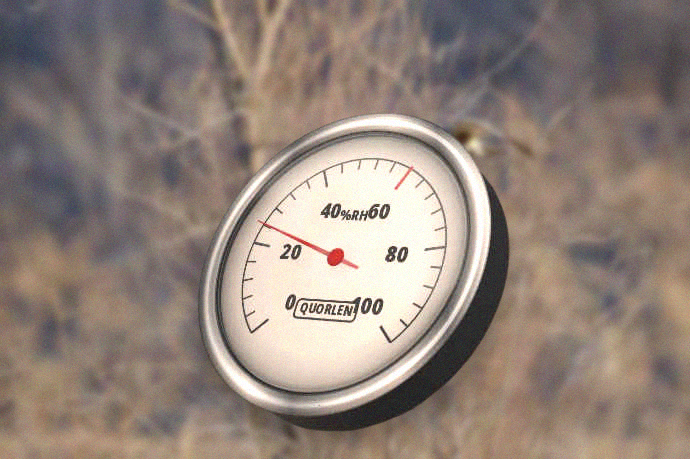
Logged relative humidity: 24 %
